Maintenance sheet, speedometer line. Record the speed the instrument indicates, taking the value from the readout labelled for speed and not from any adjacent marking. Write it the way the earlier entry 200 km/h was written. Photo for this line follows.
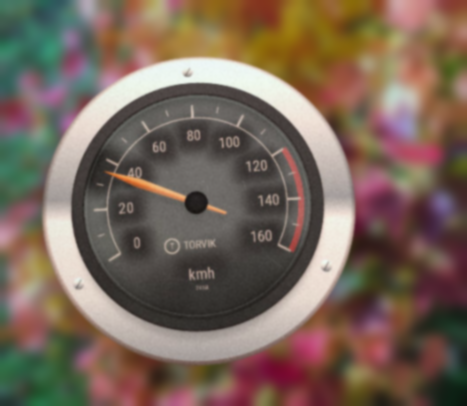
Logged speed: 35 km/h
